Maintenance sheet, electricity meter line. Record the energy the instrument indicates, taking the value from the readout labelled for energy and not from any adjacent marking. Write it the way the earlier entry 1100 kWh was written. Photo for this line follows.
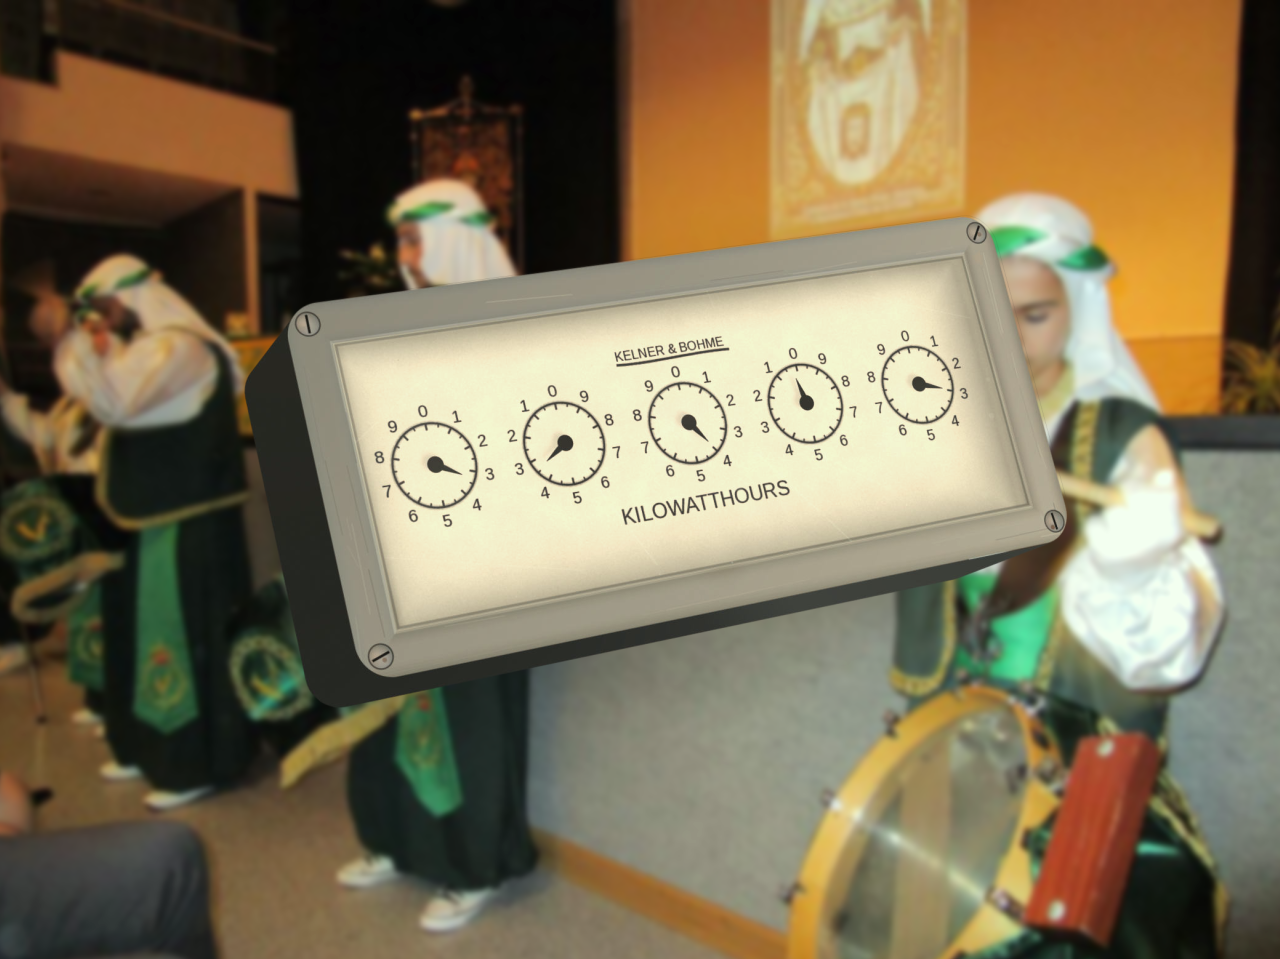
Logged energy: 33403 kWh
